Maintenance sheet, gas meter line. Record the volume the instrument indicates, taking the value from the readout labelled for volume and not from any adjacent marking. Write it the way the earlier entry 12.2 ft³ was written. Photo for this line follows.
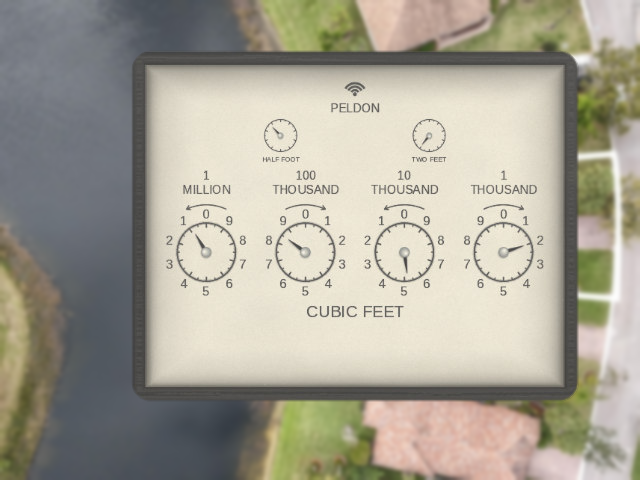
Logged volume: 85200 ft³
